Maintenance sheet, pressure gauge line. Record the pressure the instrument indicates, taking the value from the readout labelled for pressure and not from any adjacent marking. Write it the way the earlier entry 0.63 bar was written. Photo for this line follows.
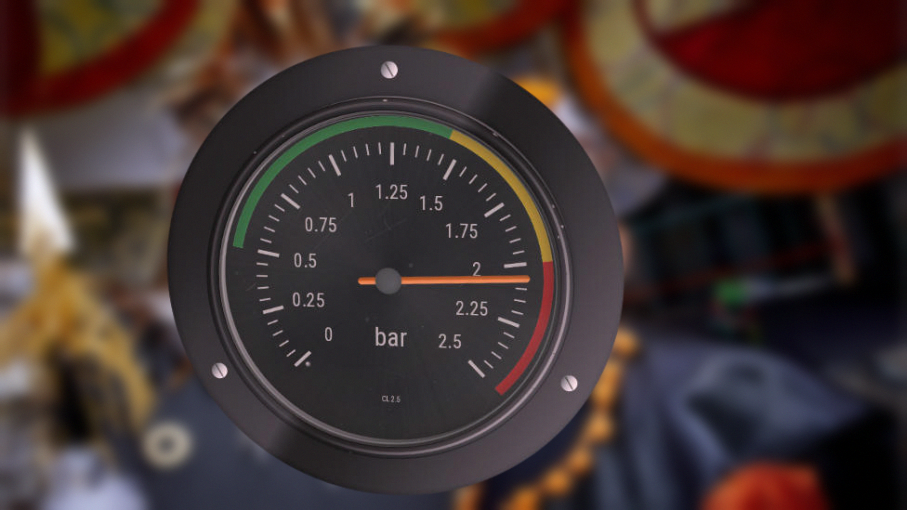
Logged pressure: 2.05 bar
